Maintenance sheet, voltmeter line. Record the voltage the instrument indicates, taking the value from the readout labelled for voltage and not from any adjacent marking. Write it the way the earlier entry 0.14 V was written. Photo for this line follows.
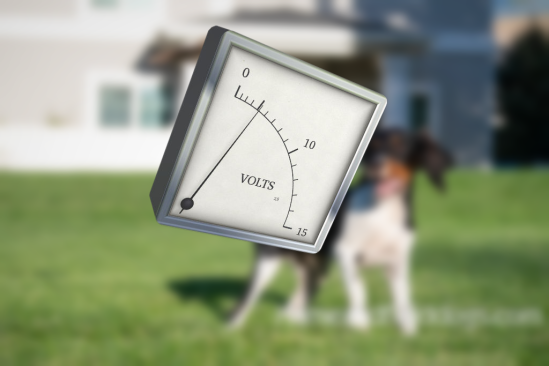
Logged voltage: 5 V
